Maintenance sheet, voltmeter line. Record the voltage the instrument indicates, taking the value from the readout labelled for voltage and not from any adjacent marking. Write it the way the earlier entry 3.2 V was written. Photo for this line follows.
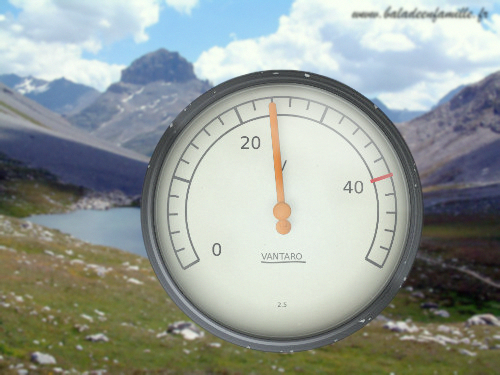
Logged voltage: 24 V
